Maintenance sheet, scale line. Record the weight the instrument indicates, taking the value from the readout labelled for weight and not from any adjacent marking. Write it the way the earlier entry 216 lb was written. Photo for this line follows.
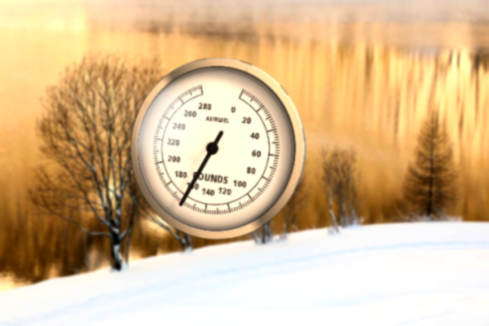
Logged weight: 160 lb
